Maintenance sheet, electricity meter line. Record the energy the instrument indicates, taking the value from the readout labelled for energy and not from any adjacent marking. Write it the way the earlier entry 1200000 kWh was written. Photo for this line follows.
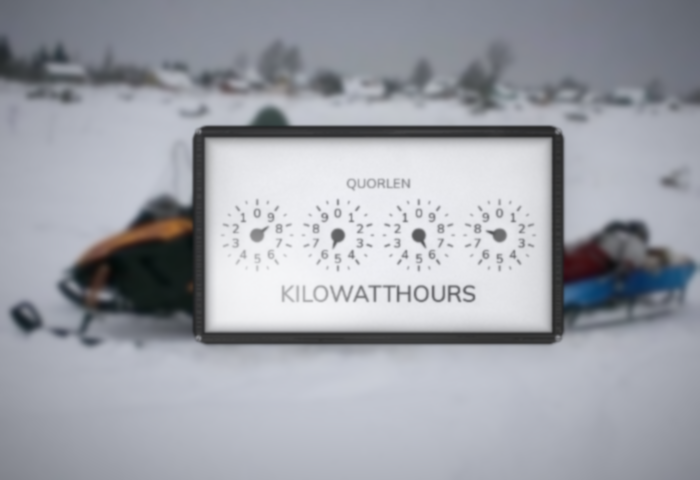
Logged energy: 8558 kWh
